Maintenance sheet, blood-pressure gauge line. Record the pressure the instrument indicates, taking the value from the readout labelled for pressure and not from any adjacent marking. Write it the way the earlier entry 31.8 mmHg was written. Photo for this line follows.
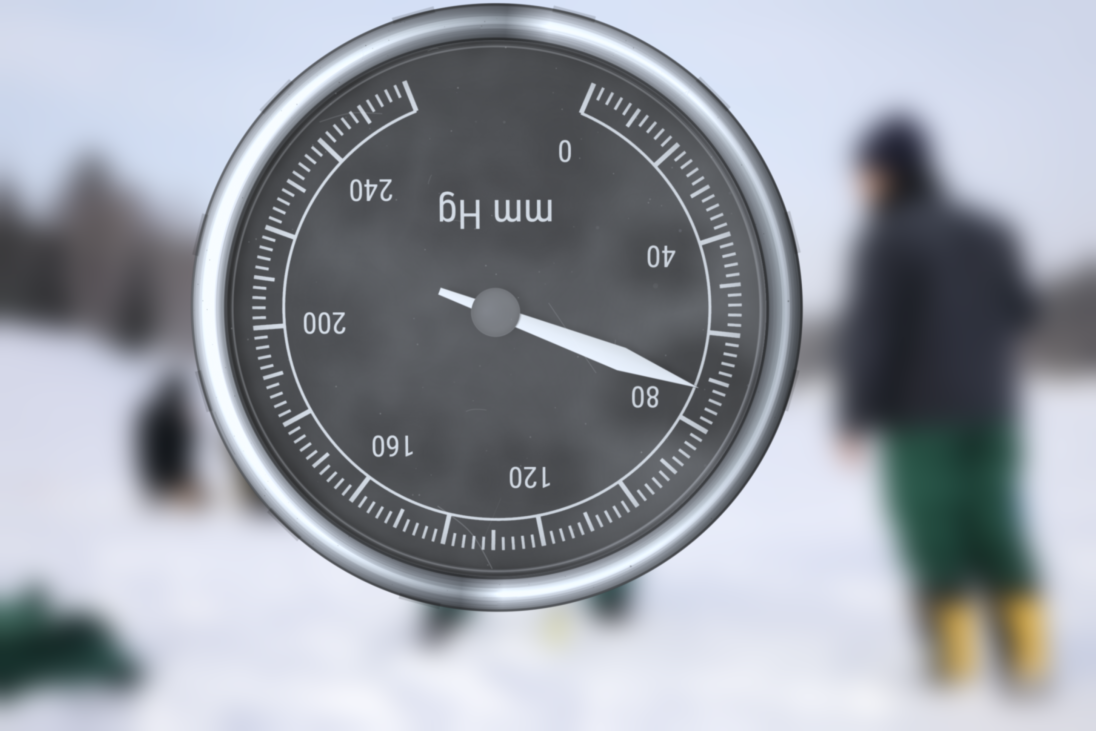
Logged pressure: 72 mmHg
